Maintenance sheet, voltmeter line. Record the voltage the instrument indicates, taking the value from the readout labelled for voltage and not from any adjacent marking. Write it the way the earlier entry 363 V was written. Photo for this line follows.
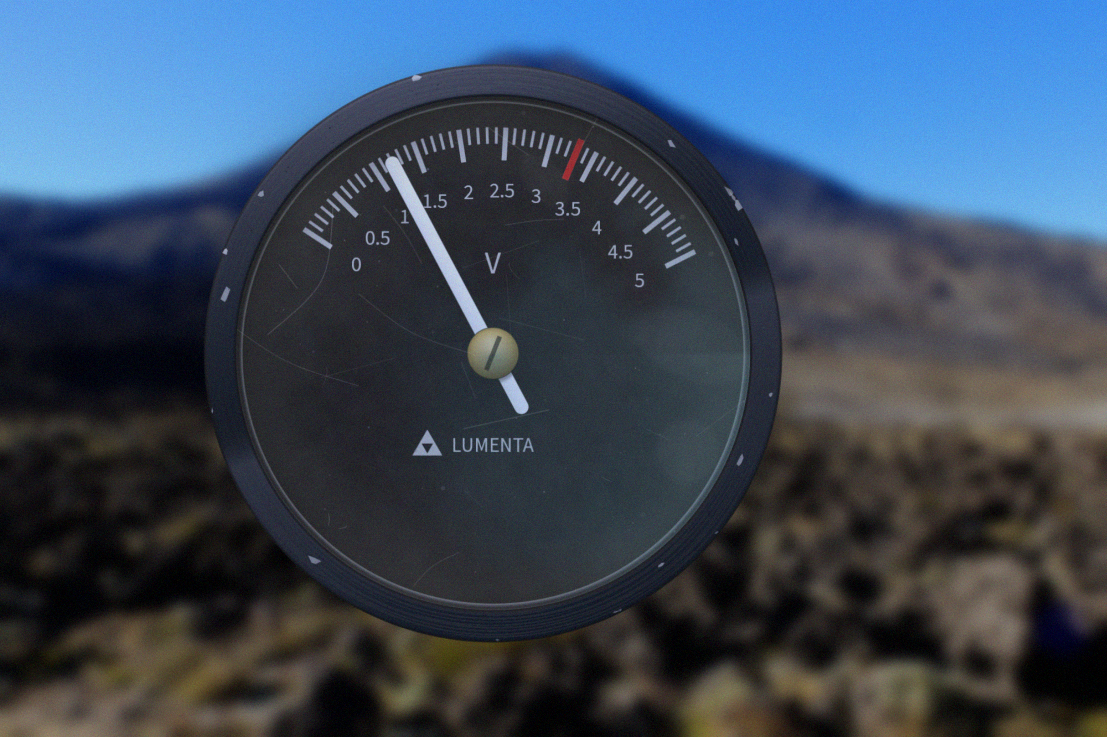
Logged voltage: 1.2 V
